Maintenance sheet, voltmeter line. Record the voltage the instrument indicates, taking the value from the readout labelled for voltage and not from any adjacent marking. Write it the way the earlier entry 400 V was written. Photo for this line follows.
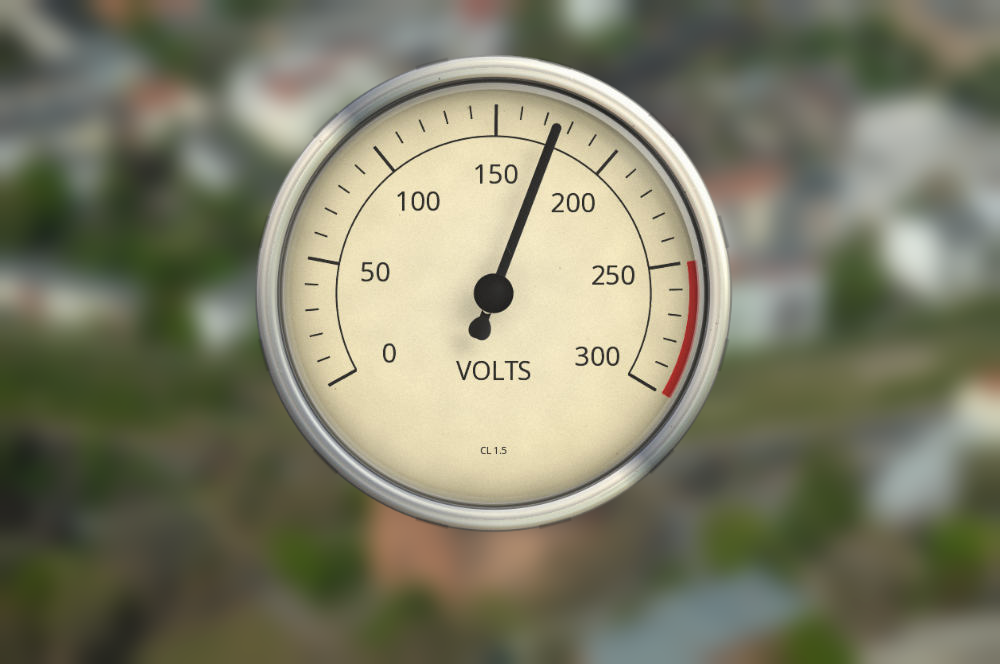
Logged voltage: 175 V
